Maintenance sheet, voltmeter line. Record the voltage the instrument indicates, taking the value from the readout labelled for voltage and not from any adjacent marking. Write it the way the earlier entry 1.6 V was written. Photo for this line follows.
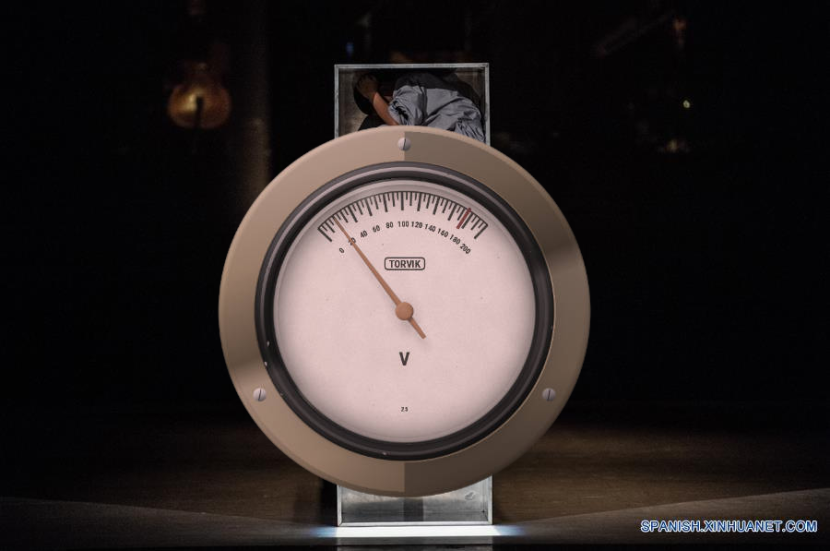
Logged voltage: 20 V
